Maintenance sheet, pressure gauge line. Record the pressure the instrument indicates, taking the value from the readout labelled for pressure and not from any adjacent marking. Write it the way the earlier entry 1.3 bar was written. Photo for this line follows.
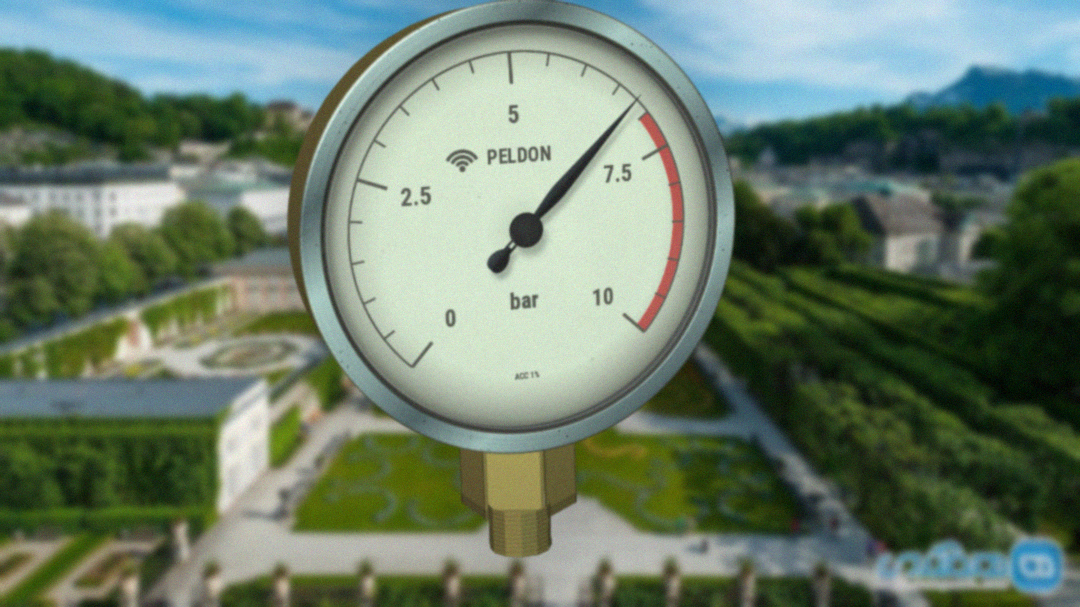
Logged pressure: 6.75 bar
